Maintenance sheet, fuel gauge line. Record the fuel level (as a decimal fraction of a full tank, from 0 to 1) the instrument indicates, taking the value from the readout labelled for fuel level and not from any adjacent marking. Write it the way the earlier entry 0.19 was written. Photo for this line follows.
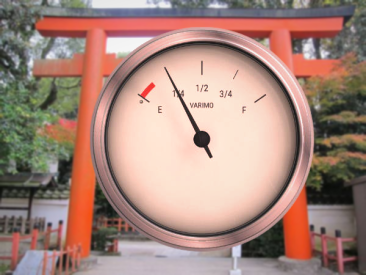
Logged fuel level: 0.25
